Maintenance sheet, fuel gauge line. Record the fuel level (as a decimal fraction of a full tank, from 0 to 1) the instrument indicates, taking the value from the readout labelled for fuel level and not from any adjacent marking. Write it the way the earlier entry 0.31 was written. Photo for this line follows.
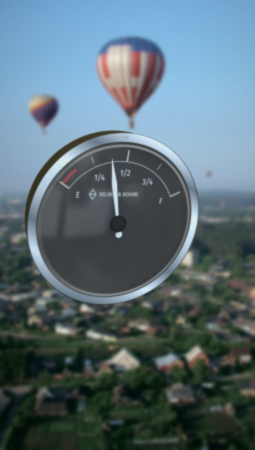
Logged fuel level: 0.375
